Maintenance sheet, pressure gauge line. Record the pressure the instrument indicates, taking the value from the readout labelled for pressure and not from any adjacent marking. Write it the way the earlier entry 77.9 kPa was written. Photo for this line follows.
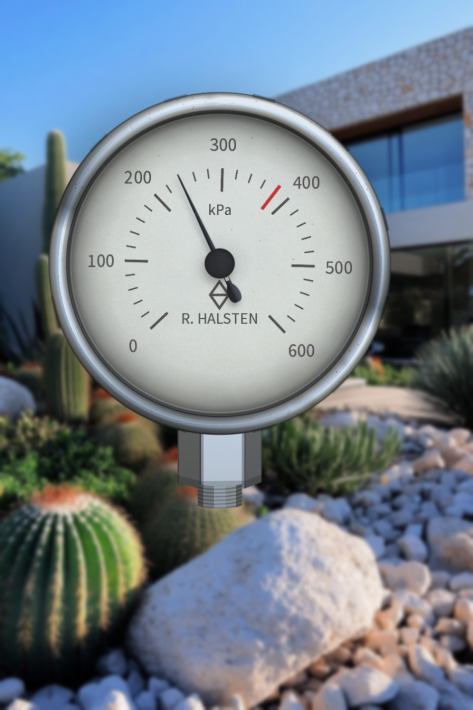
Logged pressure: 240 kPa
